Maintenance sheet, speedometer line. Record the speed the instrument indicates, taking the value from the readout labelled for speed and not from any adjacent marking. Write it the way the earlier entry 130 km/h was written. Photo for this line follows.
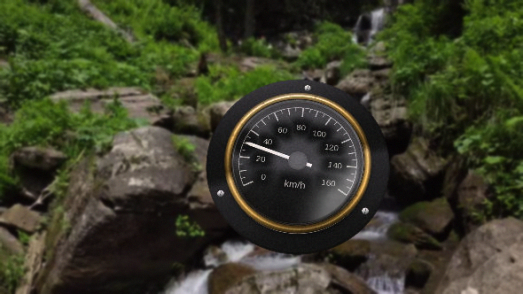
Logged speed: 30 km/h
